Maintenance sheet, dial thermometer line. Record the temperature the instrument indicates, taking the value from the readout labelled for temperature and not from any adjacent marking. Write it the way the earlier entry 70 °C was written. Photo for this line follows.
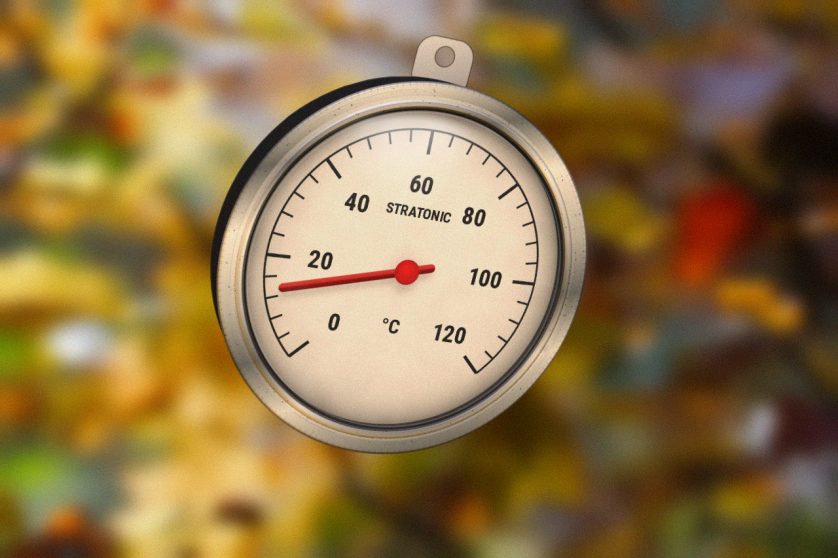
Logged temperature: 14 °C
